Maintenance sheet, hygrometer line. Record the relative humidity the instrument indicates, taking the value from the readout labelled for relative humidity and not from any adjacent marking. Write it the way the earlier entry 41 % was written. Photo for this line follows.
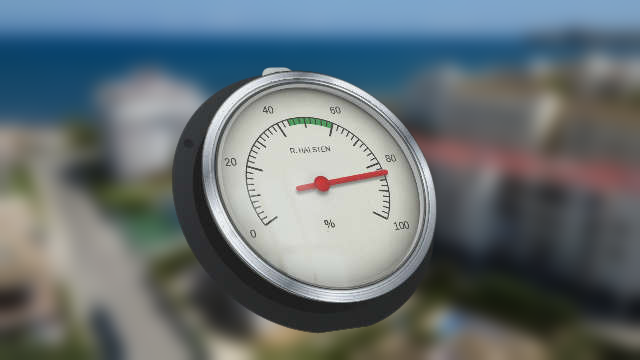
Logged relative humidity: 84 %
